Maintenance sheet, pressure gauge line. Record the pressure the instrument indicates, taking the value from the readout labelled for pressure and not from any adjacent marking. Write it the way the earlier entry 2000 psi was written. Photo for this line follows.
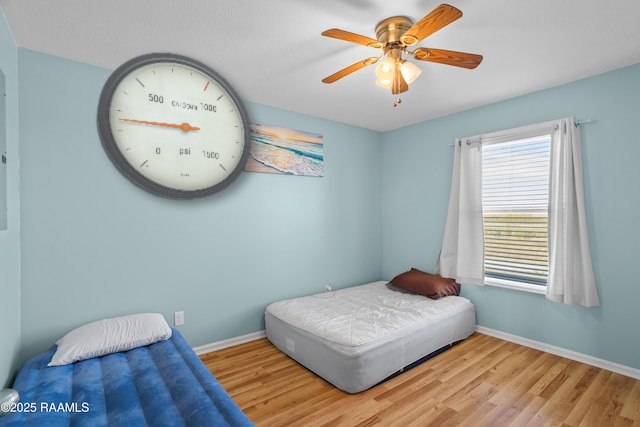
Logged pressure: 250 psi
